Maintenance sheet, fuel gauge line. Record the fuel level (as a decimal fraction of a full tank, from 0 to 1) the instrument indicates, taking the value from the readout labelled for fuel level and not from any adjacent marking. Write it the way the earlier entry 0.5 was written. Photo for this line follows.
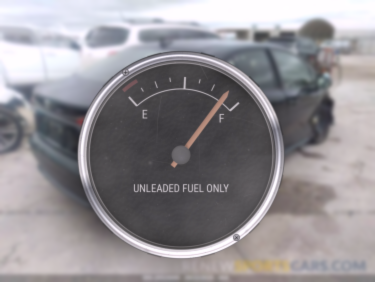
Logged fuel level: 0.875
